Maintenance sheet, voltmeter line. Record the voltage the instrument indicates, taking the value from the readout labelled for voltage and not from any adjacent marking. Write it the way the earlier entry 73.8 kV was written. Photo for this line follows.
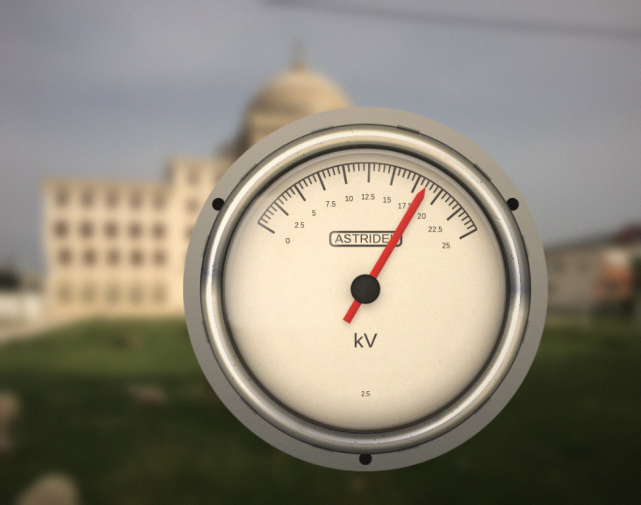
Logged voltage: 18.5 kV
